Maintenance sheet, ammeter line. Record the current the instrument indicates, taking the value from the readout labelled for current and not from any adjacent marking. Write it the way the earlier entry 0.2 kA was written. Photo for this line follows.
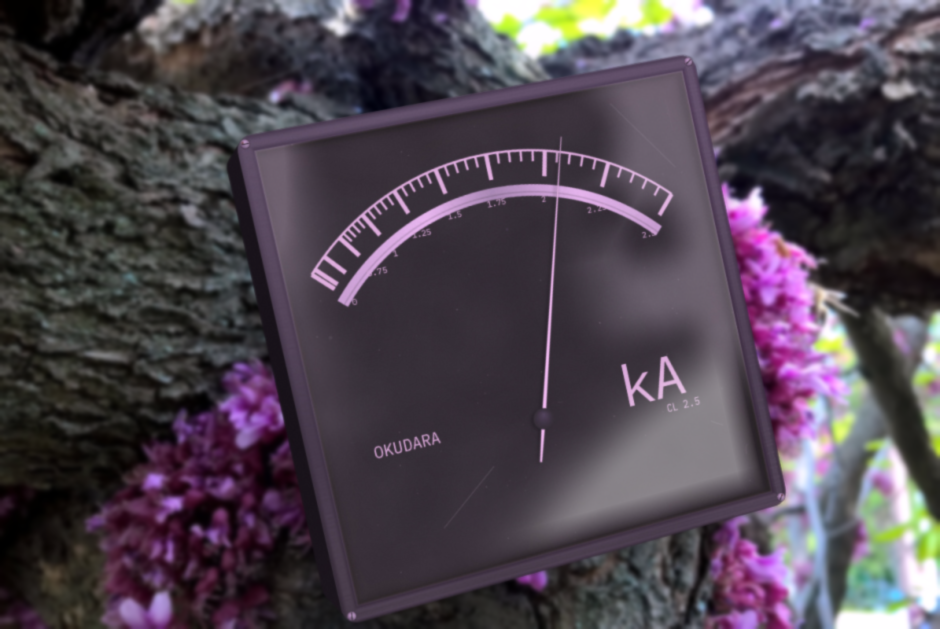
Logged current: 2.05 kA
